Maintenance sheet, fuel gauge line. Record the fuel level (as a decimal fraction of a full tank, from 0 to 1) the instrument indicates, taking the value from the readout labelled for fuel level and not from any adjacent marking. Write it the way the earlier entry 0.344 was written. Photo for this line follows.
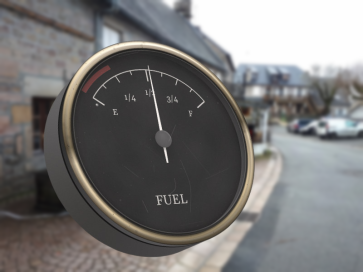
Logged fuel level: 0.5
